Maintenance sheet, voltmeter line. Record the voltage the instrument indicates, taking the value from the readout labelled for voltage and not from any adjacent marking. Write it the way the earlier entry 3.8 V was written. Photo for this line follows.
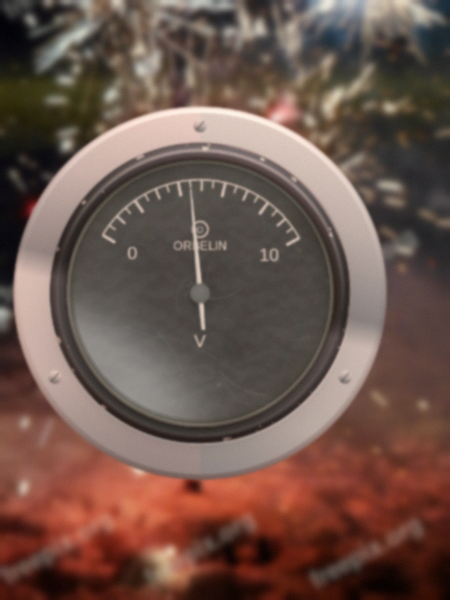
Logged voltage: 4.5 V
